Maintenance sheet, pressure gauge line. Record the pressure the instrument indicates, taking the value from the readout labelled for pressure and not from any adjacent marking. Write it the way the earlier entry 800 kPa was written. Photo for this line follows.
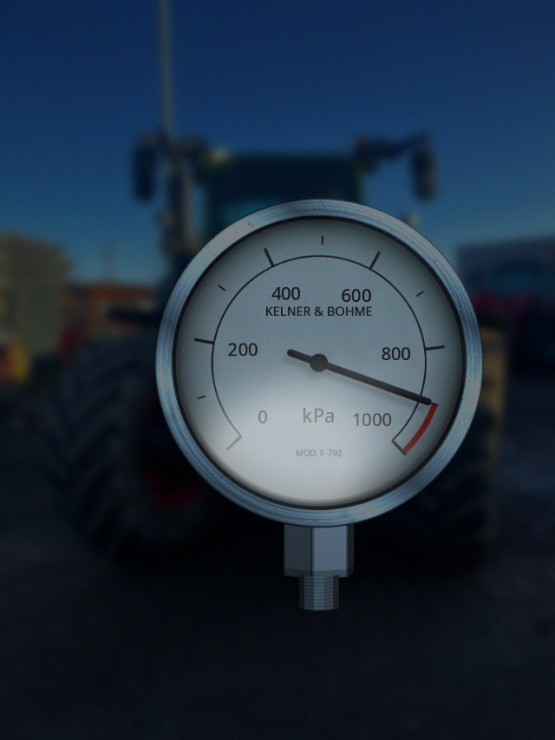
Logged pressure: 900 kPa
